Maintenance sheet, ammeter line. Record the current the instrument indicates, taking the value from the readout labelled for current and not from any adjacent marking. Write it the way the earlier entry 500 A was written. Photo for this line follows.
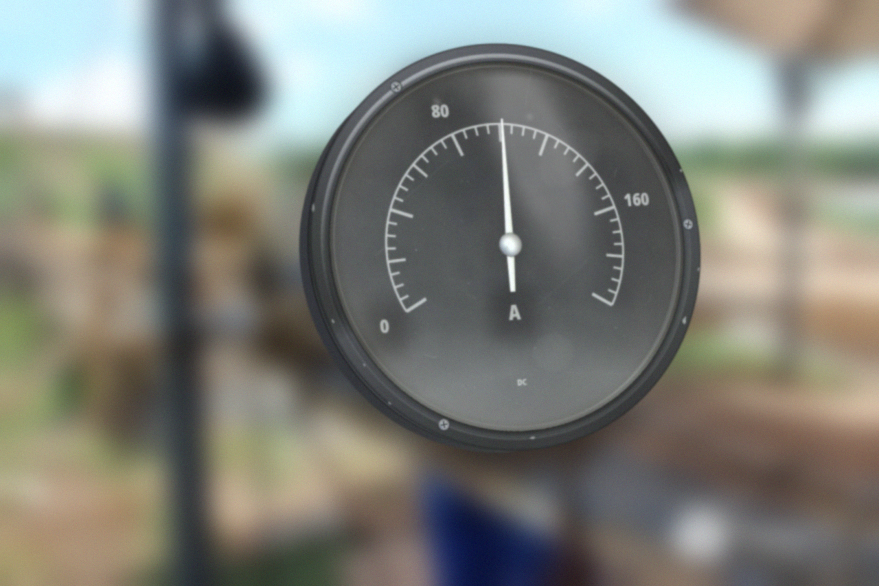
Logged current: 100 A
